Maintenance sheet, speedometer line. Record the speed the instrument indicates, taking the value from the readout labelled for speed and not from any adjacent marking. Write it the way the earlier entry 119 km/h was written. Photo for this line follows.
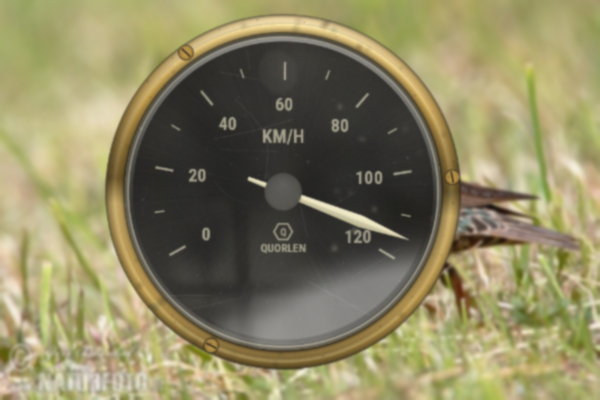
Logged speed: 115 km/h
